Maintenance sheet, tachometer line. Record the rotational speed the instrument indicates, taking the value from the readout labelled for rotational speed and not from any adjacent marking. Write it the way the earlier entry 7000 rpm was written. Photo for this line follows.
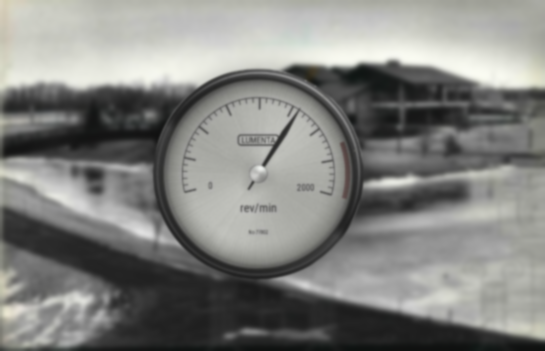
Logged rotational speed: 1300 rpm
